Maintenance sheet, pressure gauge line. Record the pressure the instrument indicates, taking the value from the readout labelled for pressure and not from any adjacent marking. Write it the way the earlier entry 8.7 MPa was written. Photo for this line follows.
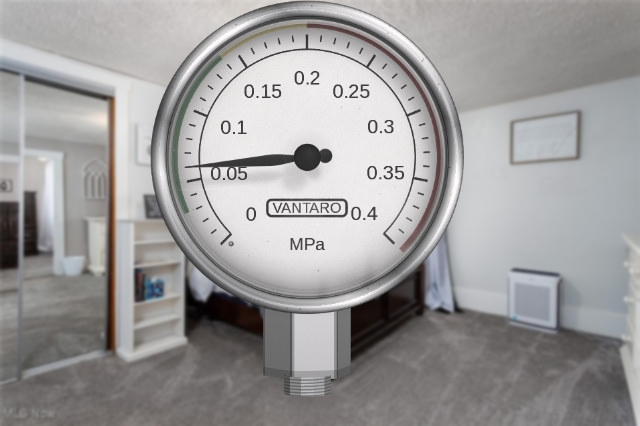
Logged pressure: 0.06 MPa
